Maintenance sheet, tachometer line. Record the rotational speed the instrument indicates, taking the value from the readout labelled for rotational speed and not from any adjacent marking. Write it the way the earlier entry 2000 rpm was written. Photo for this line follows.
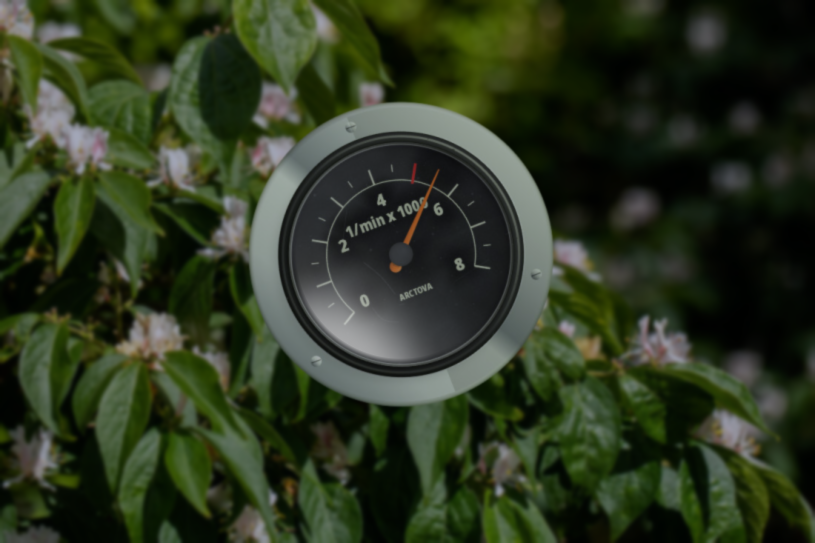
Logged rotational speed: 5500 rpm
